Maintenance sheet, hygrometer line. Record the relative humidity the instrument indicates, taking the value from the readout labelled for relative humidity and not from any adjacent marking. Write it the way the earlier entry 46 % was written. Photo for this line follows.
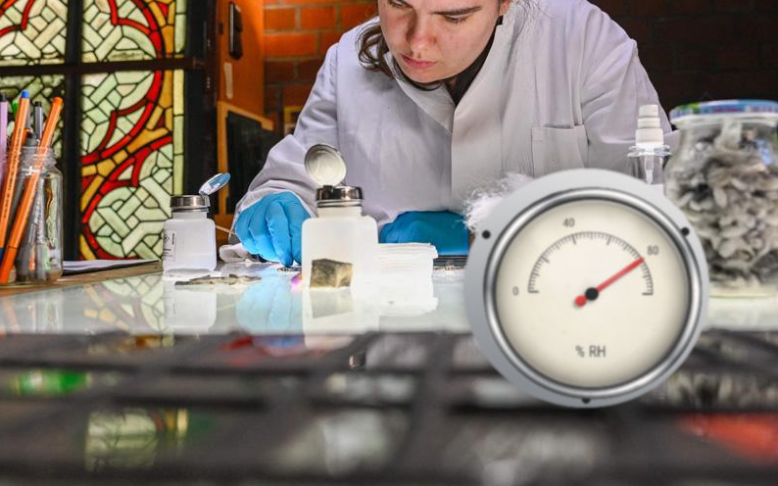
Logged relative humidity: 80 %
